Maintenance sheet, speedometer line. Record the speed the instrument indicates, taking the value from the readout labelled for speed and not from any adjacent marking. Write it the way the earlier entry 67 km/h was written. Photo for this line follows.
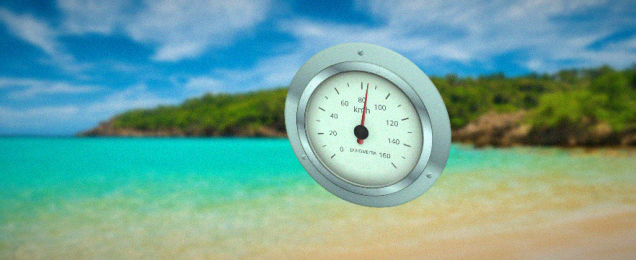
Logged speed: 85 km/h
